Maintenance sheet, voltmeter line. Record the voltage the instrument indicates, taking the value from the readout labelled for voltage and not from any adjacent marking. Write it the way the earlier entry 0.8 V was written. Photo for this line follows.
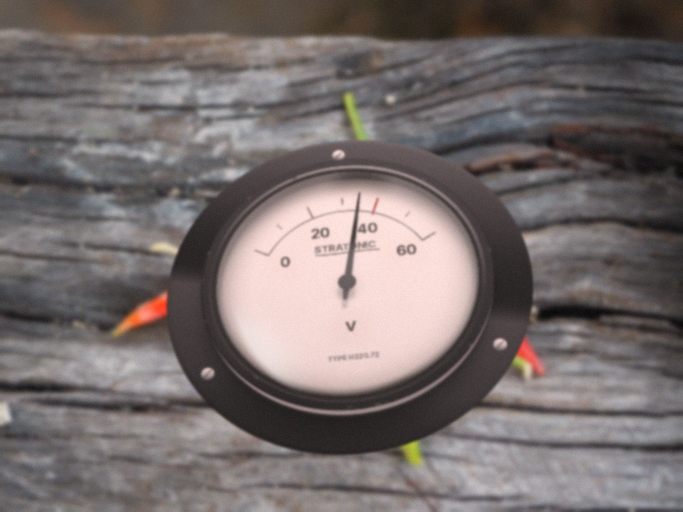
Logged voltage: 35 V
